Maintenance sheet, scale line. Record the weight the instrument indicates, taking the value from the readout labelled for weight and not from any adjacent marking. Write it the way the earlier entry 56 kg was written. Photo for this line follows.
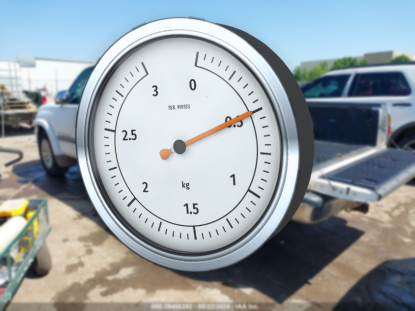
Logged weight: 0.5 kg
